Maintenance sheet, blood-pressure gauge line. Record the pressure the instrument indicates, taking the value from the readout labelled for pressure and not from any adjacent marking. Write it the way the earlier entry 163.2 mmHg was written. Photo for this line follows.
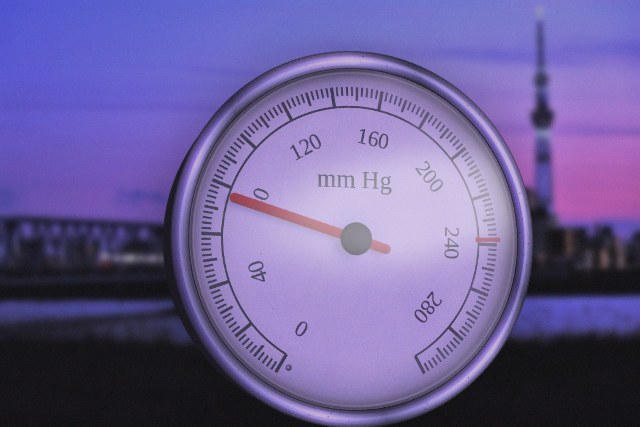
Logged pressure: 76 mmHg
